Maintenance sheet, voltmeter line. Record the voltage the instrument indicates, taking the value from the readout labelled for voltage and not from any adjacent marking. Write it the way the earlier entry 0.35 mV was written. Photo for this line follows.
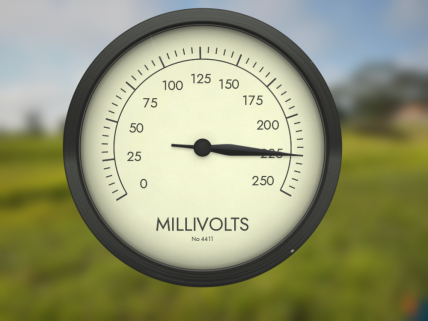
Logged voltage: 225 mV
